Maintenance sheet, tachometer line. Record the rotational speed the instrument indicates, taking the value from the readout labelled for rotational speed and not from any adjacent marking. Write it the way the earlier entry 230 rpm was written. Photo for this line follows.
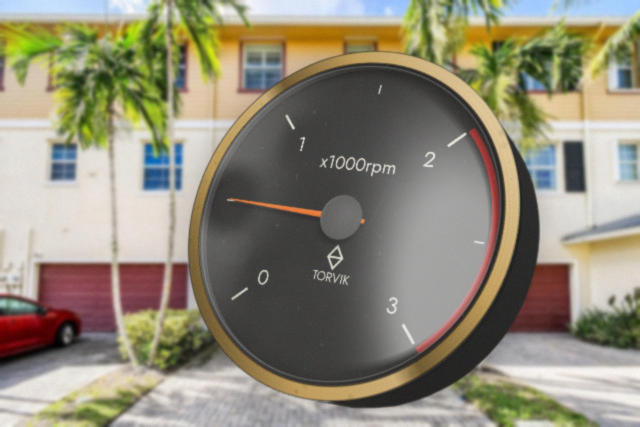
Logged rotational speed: 500 rpm
